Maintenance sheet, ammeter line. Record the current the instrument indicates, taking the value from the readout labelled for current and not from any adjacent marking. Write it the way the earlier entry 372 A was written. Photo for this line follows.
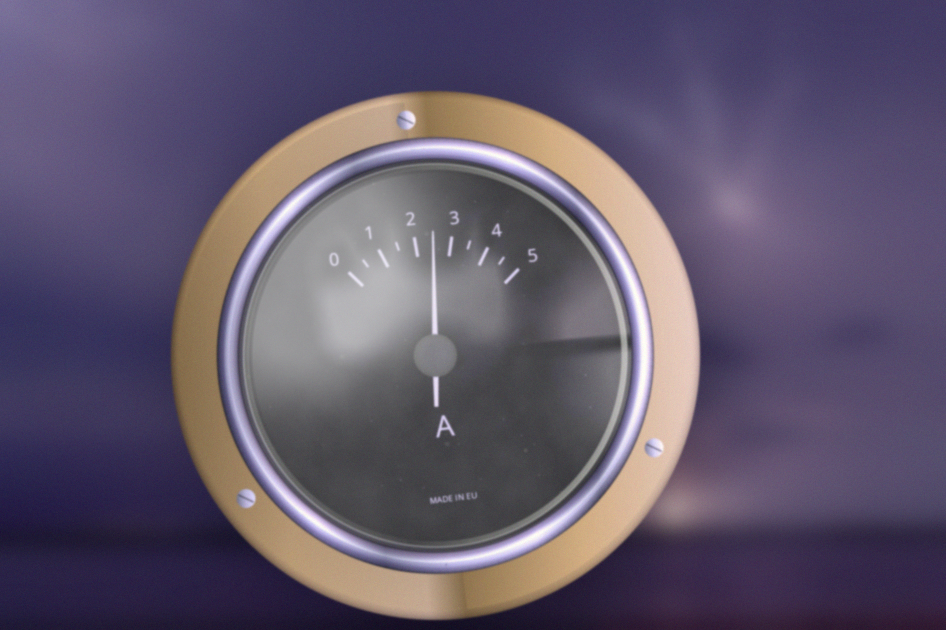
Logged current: 2.5 A
